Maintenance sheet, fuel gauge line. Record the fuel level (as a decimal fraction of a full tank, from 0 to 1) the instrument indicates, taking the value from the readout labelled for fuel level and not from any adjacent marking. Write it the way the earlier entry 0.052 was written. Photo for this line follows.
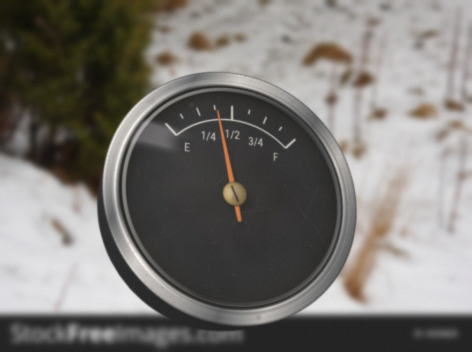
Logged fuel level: 0.375
